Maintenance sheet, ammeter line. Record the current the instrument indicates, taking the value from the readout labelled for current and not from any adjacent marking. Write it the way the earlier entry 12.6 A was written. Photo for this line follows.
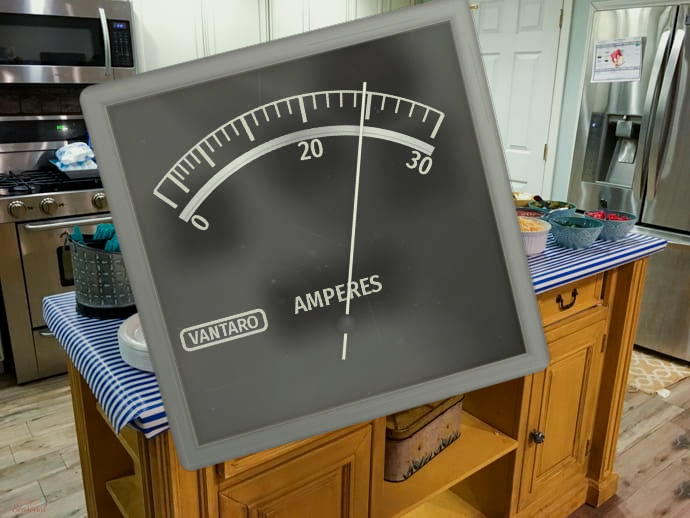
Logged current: 24.5 A
